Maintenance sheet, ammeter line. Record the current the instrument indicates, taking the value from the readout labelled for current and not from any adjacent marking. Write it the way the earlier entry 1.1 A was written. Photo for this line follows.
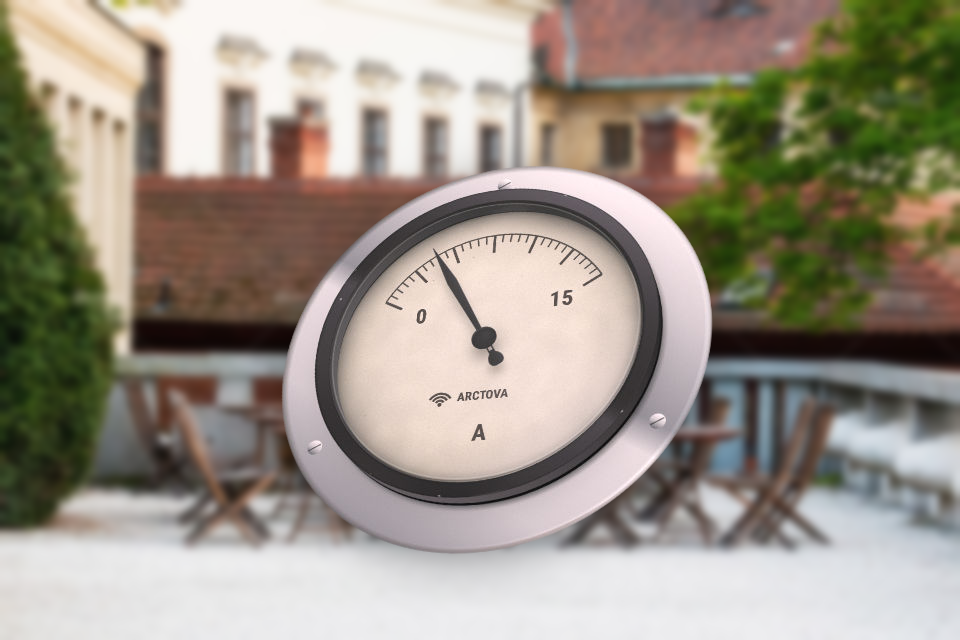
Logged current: 4 A
